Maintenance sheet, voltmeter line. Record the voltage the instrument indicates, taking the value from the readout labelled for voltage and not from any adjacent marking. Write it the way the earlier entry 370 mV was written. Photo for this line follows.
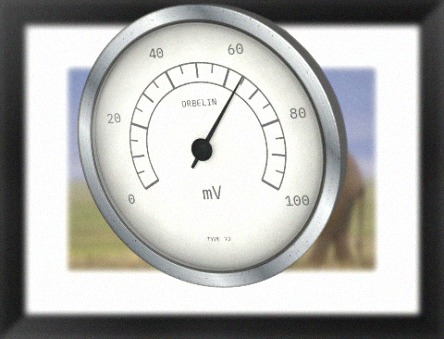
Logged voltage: 65 mV
